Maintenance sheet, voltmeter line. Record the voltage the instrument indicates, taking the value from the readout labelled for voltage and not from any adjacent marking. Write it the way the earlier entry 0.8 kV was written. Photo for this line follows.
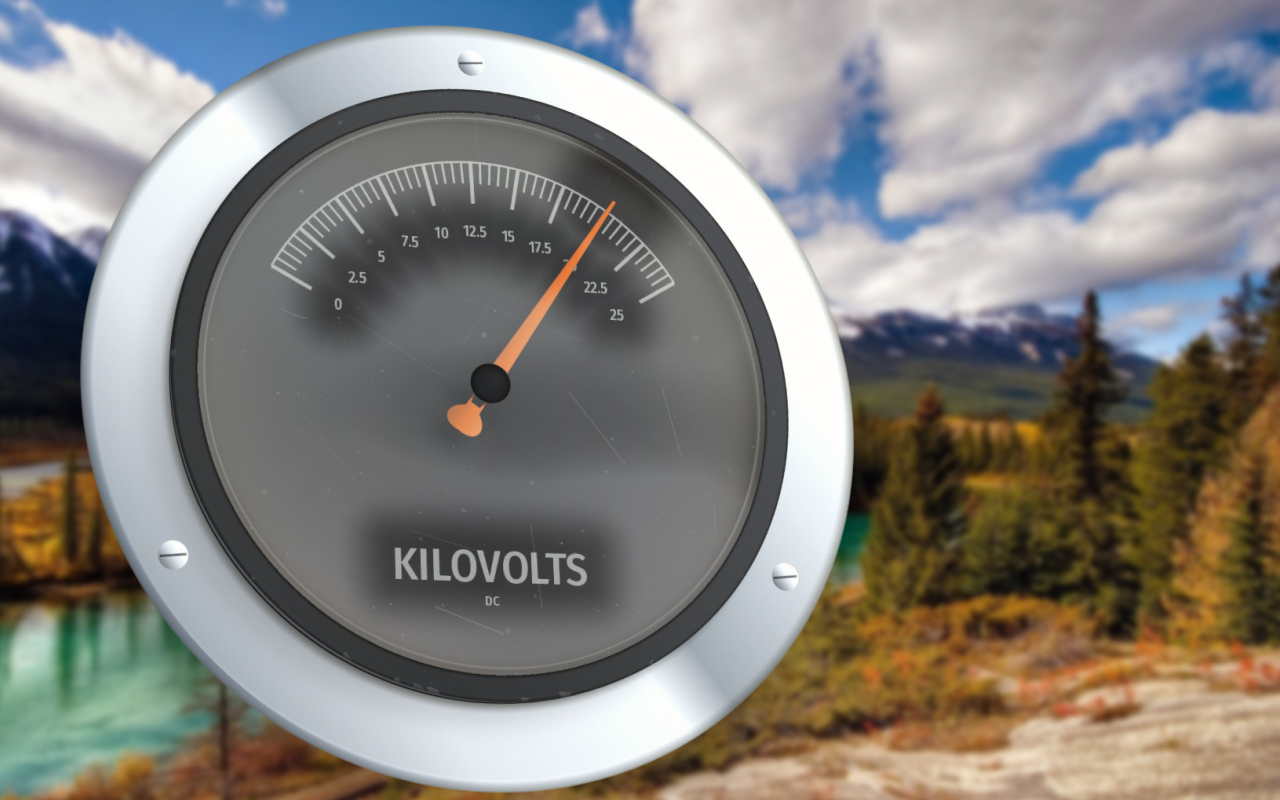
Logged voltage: 20 kV
